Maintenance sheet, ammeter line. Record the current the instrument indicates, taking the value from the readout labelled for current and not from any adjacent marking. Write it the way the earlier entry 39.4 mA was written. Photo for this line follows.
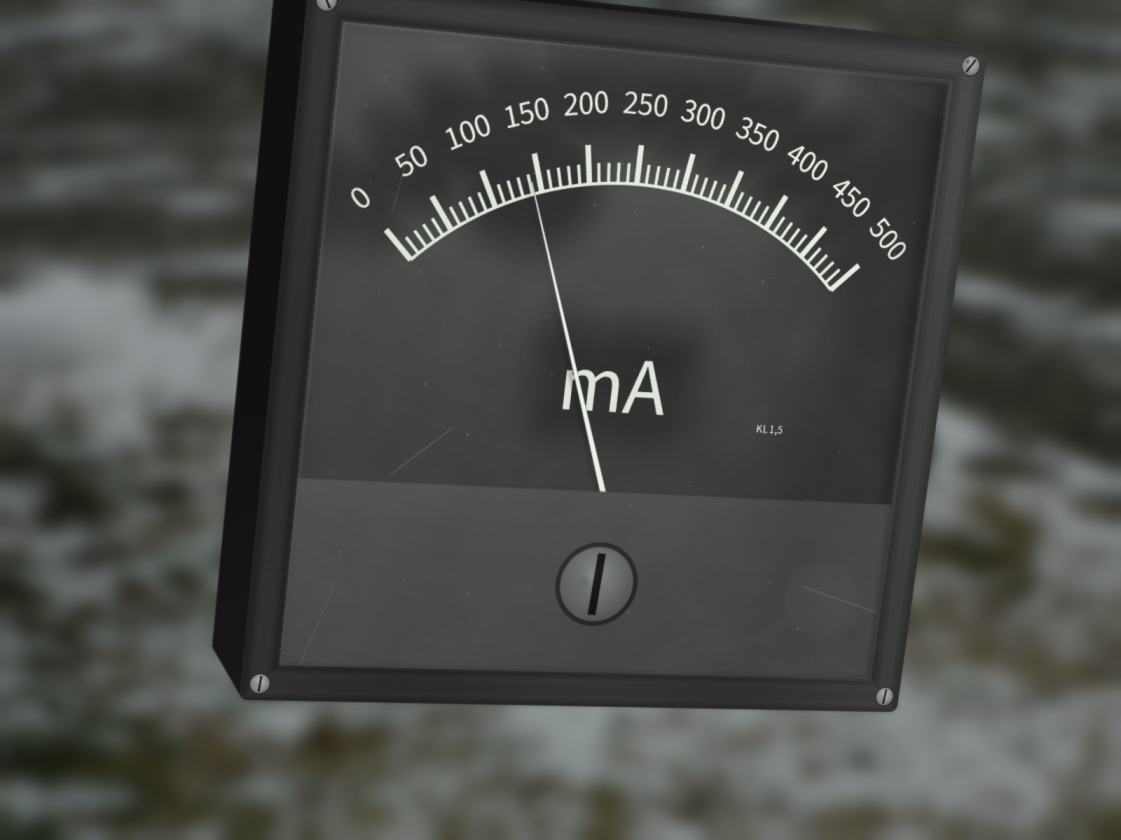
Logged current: 140 mA
